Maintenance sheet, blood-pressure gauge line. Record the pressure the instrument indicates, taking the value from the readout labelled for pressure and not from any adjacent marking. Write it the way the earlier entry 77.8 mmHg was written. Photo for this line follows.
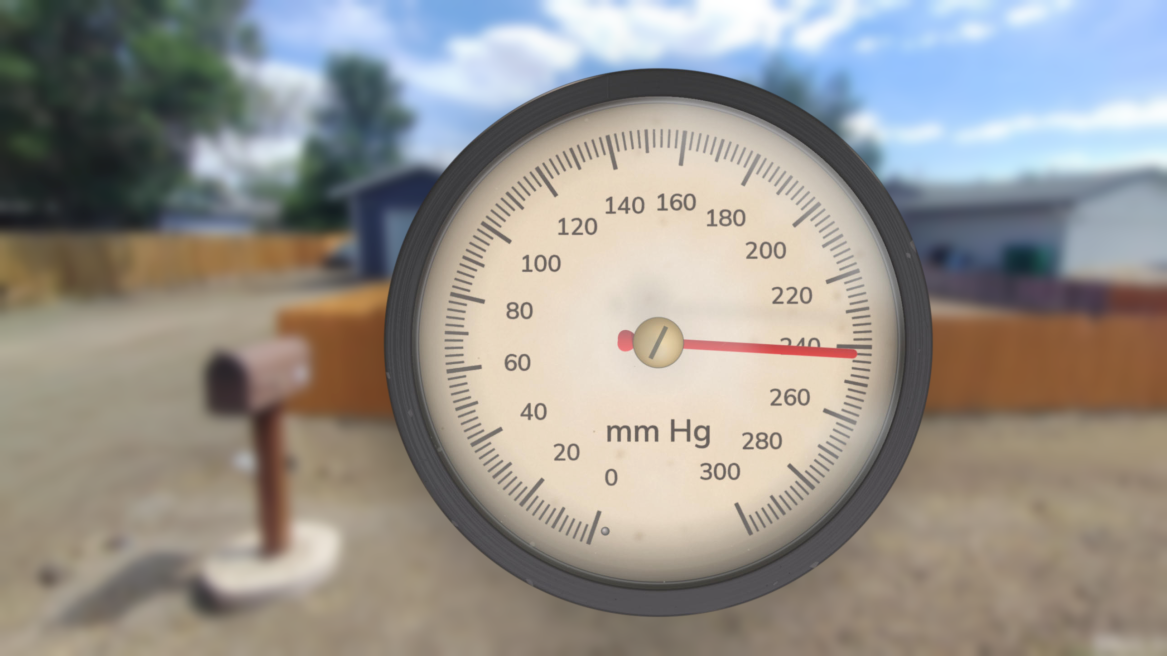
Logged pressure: 242 mmHg
